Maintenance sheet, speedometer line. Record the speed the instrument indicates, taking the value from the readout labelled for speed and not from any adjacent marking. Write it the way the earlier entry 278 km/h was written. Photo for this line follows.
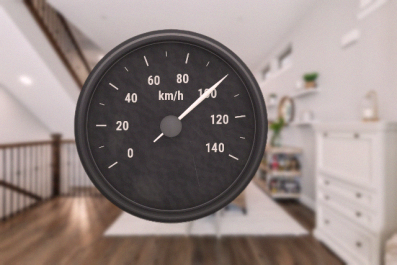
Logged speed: 100 km/h
